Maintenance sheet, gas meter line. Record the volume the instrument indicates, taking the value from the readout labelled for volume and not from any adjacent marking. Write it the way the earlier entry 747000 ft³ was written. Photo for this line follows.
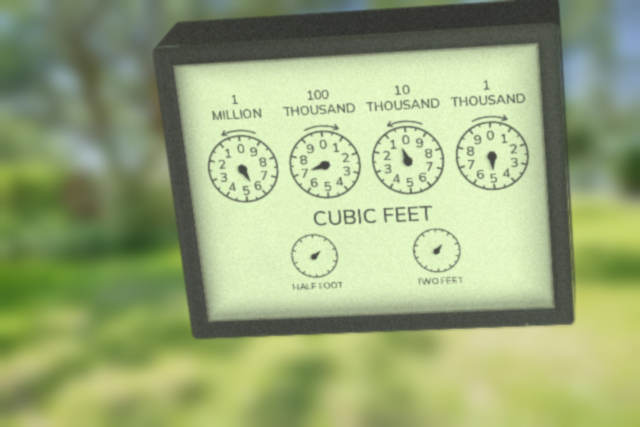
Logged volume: 570500 ft³
